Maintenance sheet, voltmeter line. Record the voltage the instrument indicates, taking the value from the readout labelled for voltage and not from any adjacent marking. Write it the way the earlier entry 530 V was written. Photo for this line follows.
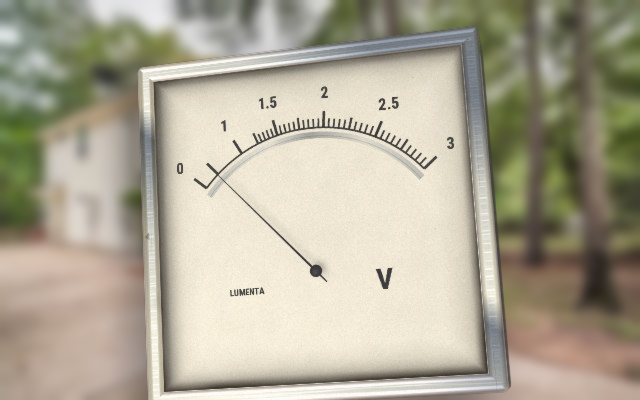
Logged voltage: 0.5 V
